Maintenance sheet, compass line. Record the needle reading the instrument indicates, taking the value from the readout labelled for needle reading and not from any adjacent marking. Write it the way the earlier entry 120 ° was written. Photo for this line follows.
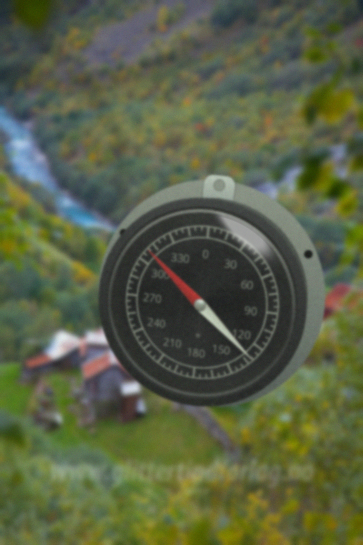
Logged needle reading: 310 °
